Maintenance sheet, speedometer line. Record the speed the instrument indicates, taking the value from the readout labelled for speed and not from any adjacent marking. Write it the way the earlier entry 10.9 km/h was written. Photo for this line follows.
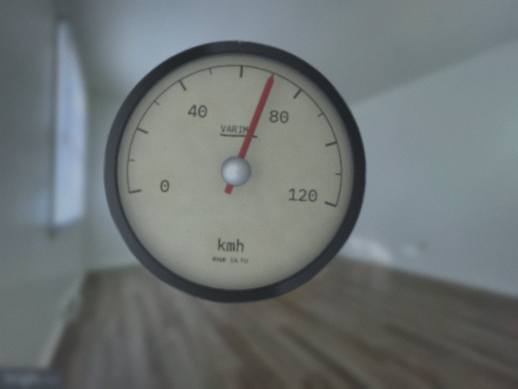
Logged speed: 70 km/h
